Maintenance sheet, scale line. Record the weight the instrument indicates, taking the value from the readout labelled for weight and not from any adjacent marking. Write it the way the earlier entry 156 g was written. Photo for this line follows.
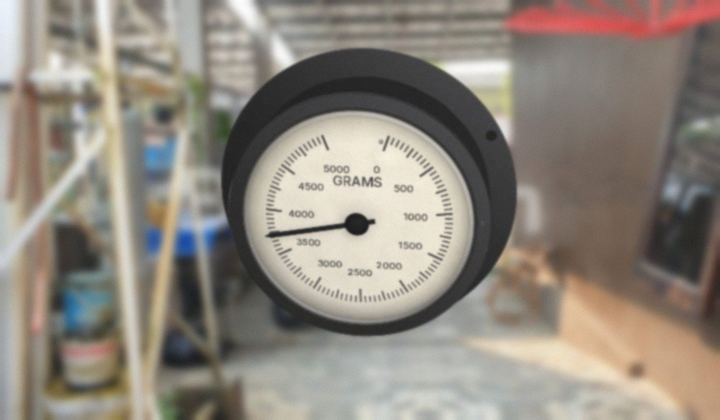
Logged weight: 3750 g
